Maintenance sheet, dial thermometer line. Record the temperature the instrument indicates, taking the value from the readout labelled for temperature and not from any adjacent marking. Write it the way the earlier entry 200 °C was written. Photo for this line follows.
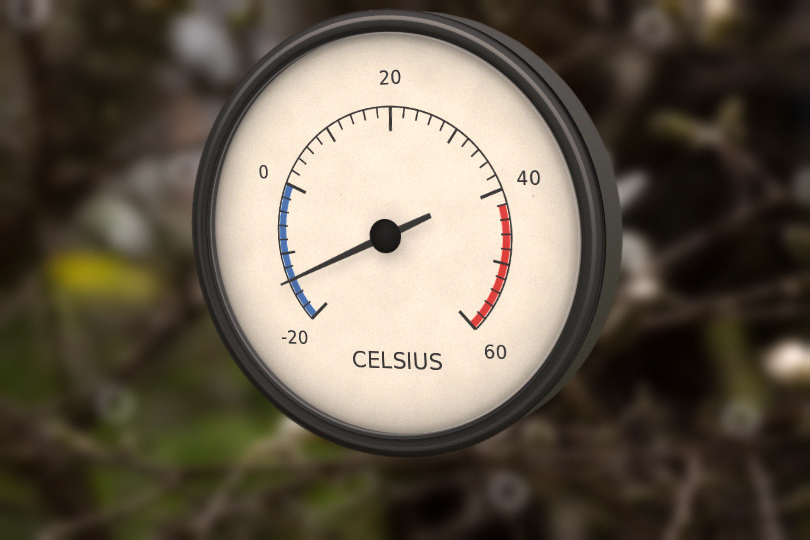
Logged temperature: -14 °C
